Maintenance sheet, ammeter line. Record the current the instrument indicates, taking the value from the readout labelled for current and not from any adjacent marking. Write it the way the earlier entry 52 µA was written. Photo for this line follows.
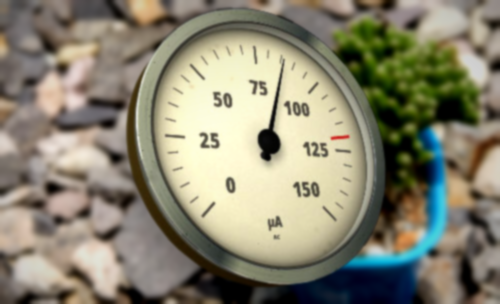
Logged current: 85 µA
